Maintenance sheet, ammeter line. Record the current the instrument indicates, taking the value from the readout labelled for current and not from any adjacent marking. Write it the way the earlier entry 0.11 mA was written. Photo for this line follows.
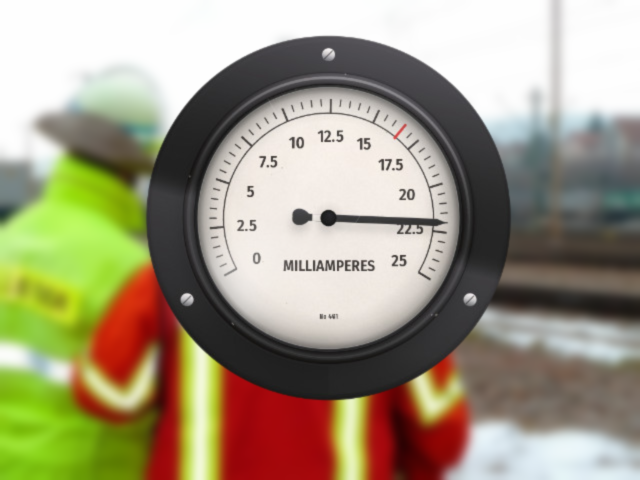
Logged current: 22 mA
